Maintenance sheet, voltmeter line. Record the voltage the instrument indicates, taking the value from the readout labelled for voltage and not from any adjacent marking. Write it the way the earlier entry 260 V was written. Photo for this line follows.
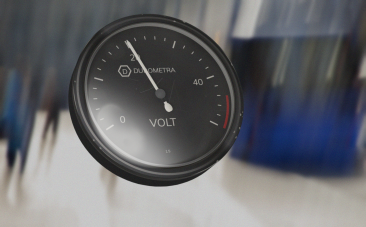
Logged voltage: 20 V
